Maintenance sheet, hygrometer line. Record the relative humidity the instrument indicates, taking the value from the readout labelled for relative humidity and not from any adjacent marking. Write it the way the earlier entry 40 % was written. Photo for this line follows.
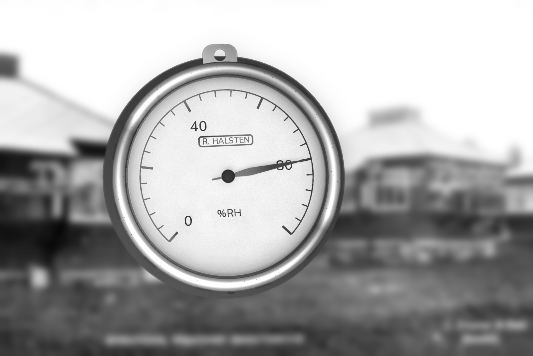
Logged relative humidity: 80 %
